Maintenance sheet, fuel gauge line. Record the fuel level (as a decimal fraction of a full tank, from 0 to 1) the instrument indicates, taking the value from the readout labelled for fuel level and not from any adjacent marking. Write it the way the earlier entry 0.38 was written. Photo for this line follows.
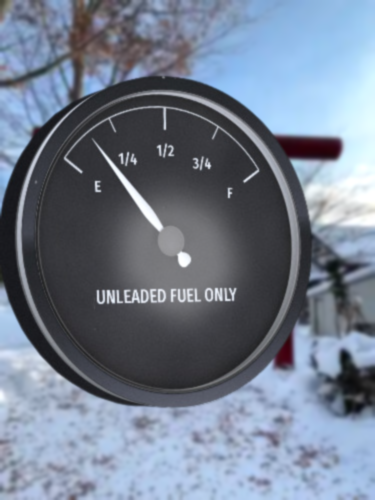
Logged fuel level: 0.125
